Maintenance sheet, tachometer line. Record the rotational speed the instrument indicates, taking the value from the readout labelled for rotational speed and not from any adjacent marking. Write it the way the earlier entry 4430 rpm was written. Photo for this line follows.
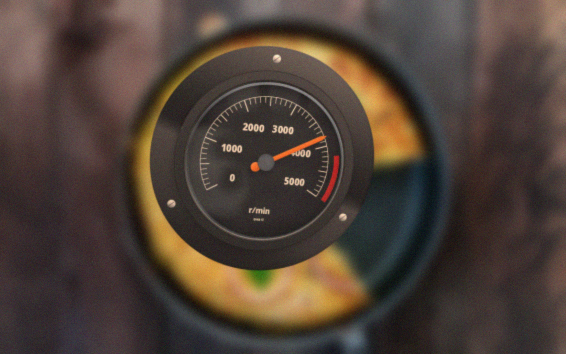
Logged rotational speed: 3800 rpm
